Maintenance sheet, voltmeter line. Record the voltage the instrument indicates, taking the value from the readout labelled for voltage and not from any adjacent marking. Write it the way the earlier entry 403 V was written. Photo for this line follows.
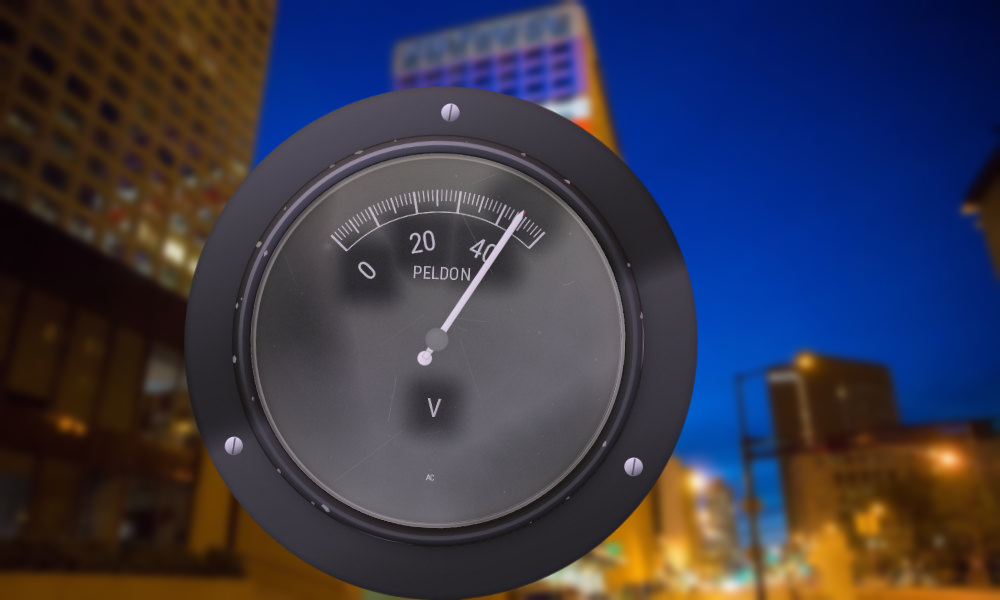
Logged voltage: 44 V
